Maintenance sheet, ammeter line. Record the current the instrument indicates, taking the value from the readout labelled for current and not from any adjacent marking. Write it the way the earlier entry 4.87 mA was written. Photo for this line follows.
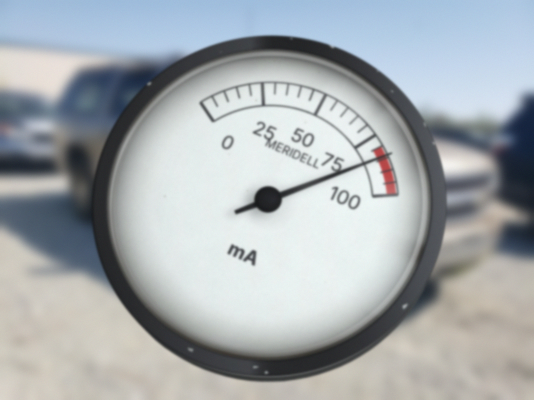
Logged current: 85 mA
